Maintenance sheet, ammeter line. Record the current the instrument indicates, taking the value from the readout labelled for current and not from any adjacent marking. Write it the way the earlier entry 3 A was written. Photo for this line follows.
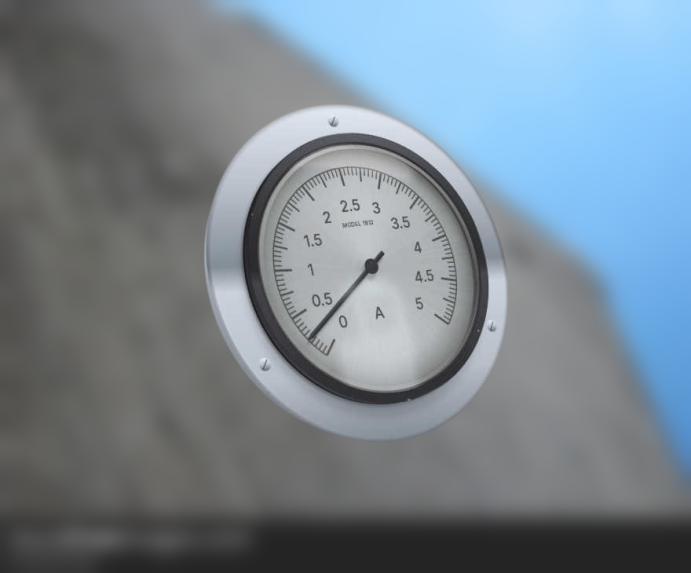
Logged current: 0.25 A
